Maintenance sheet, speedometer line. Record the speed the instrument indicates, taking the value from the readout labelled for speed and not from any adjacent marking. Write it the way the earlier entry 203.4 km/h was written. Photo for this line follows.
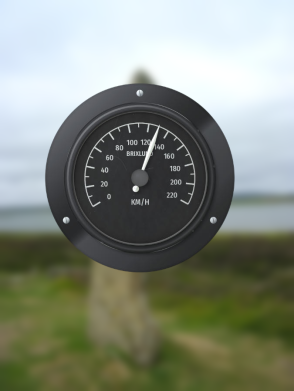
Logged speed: 130 km/h
